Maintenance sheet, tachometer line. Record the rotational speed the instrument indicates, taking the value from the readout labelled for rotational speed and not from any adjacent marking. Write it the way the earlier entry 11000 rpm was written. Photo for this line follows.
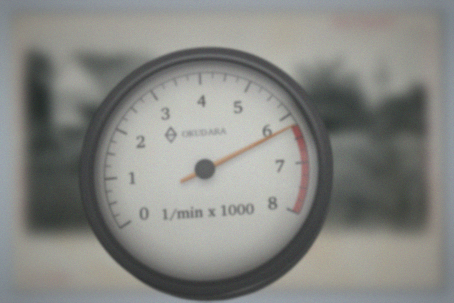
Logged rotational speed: 6250 rpm
